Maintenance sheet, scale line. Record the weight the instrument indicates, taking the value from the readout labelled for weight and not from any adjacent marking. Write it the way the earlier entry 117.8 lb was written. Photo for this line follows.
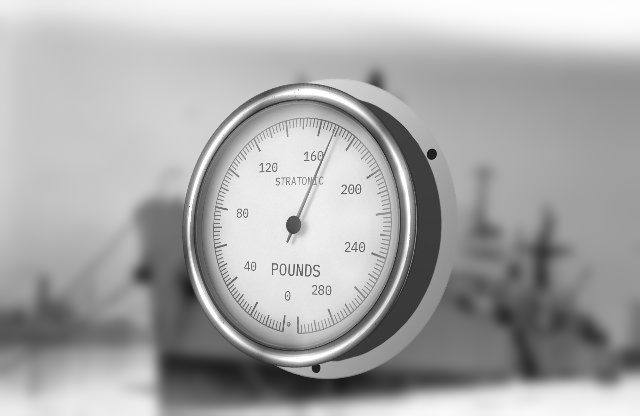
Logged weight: 170 lb
